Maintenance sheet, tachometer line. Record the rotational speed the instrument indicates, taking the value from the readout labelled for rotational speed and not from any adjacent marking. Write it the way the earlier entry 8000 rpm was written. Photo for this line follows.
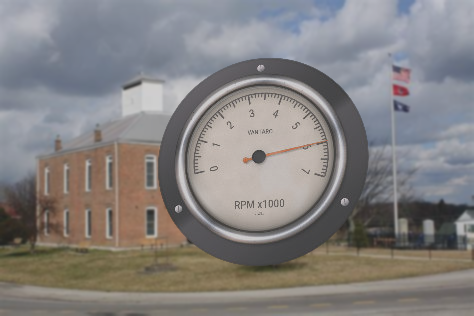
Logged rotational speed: 6000 rpm
